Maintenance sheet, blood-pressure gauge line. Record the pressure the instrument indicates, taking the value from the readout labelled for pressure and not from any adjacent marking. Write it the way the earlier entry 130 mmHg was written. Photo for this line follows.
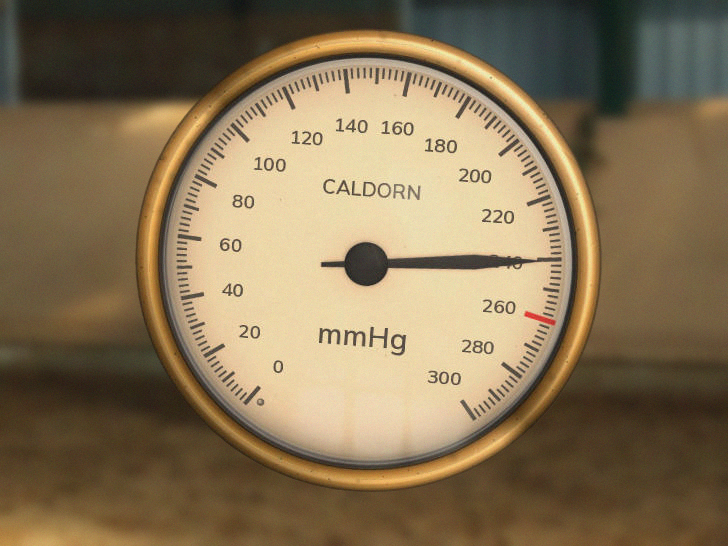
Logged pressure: 240 mmHg
